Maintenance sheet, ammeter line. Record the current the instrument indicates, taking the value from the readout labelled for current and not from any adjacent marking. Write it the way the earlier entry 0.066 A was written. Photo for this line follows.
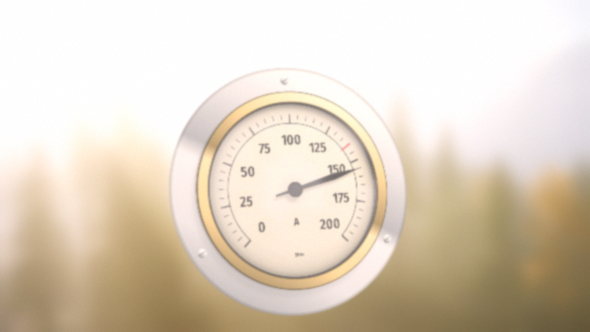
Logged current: 155 A
